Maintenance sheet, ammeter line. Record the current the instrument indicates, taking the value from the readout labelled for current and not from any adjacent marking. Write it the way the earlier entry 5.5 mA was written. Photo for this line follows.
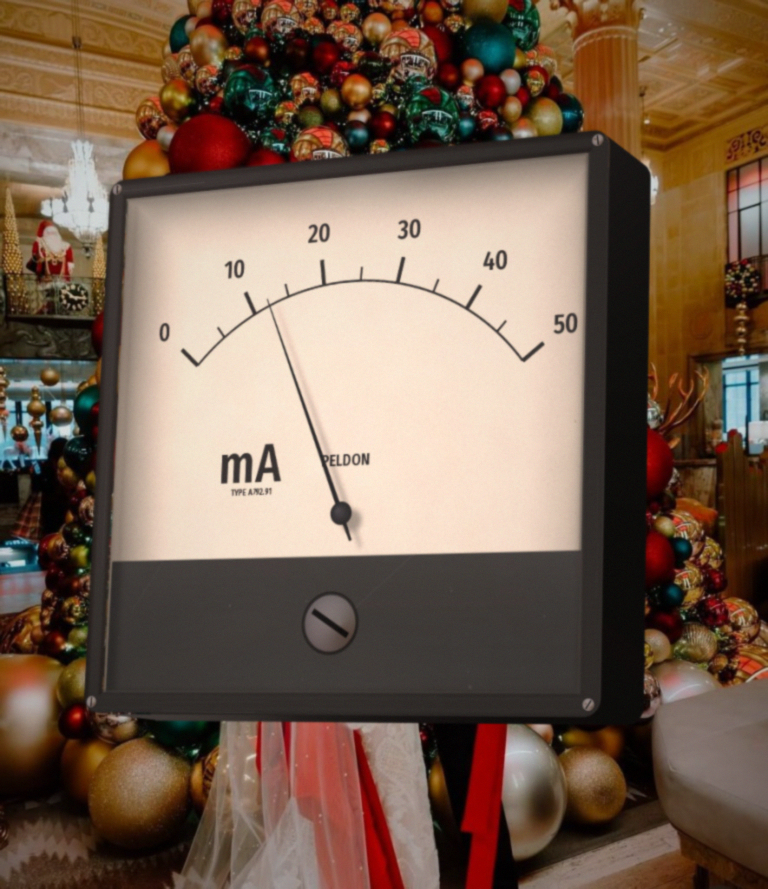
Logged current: 12.5 mA
